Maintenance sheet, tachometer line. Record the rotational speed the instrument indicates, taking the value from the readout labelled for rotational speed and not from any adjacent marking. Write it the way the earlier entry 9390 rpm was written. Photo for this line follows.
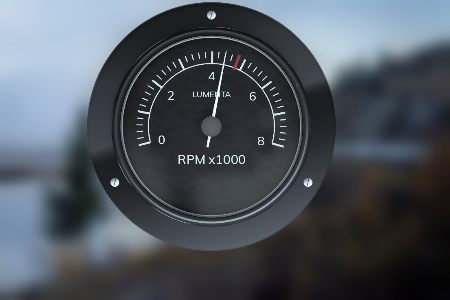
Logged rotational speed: 4400 rpm
